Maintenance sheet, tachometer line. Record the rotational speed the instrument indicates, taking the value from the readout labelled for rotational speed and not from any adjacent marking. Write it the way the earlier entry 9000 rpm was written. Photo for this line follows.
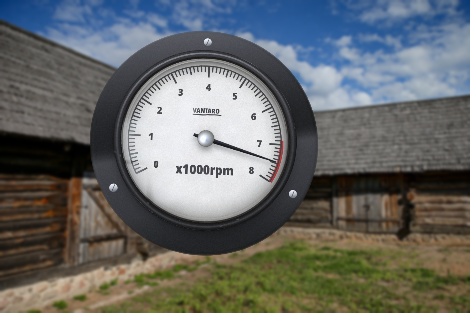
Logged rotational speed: 7500 rpm
